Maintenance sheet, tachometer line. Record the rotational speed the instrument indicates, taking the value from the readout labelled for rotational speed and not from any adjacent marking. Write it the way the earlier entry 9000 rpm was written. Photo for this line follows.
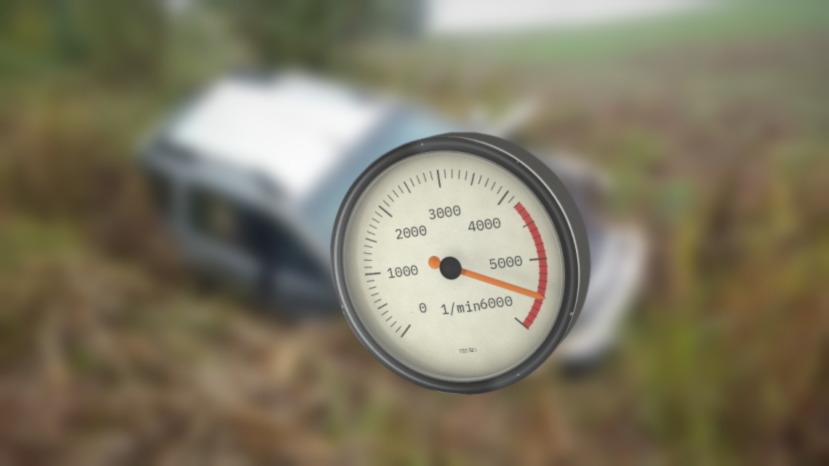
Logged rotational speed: 5500 rpm
